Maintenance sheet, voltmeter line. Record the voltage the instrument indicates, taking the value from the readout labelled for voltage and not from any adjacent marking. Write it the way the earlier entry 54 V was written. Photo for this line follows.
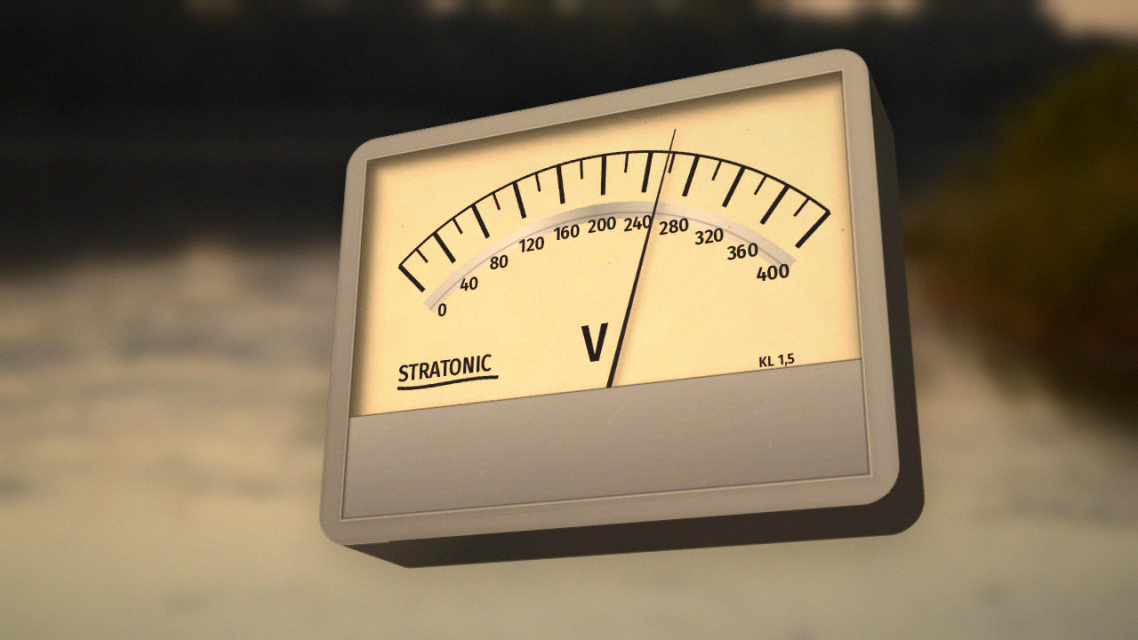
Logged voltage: 260 V
